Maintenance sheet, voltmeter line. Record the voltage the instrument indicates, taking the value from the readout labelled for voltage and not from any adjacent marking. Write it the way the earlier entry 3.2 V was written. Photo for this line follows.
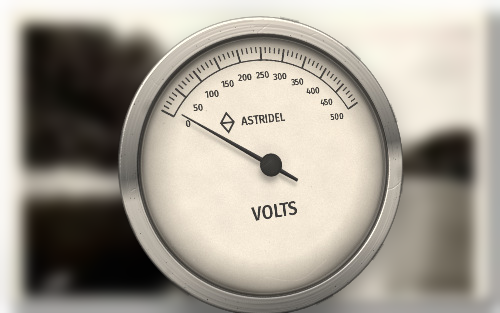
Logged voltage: 10 V
